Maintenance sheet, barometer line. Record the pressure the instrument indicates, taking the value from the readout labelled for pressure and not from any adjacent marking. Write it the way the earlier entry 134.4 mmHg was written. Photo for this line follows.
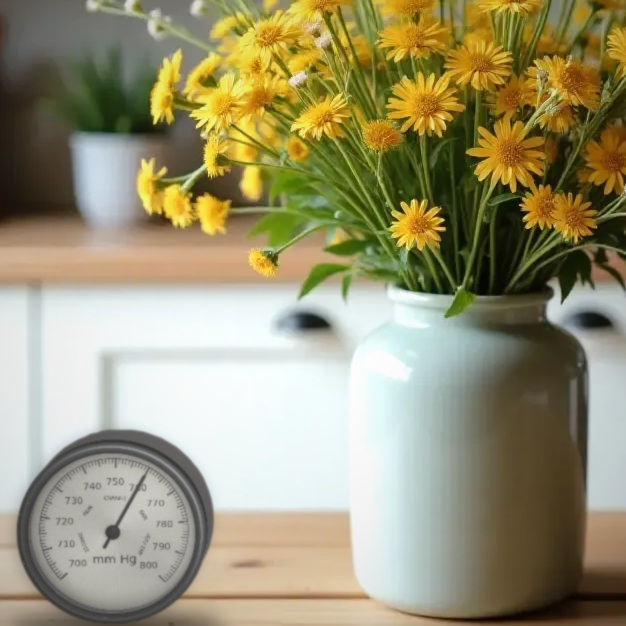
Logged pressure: 760 mmHg
